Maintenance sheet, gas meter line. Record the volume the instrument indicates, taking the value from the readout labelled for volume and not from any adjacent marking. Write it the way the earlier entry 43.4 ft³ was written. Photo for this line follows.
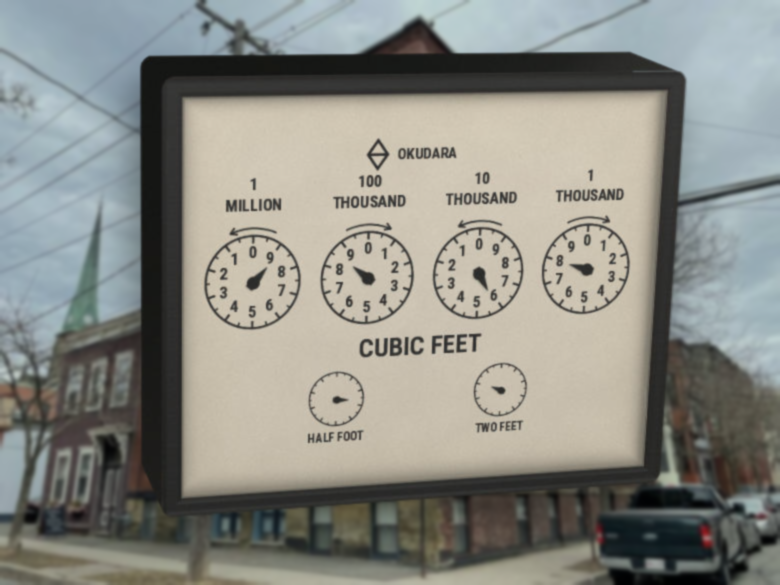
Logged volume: 885800 ft³
